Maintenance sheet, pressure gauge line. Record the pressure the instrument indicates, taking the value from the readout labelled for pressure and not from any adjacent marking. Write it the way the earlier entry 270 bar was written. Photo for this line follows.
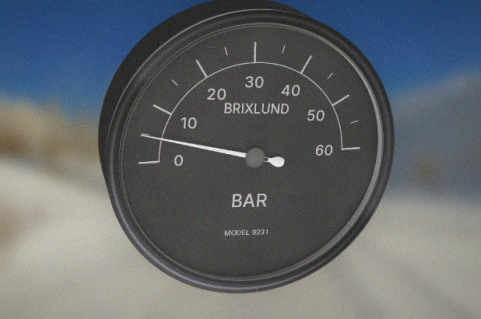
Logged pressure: 5 bar
